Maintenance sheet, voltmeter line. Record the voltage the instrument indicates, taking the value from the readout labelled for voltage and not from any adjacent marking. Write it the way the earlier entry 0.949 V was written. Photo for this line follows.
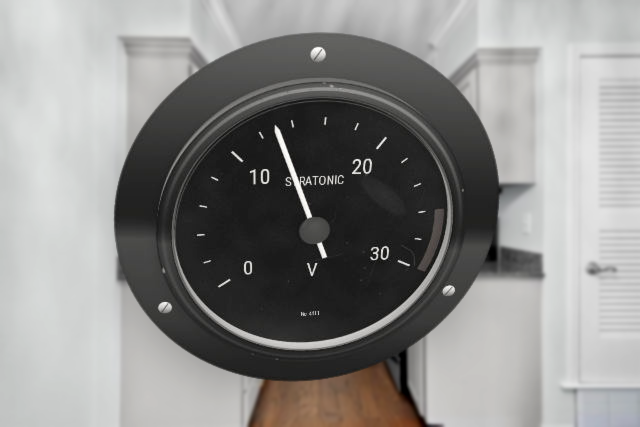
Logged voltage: 13 V
